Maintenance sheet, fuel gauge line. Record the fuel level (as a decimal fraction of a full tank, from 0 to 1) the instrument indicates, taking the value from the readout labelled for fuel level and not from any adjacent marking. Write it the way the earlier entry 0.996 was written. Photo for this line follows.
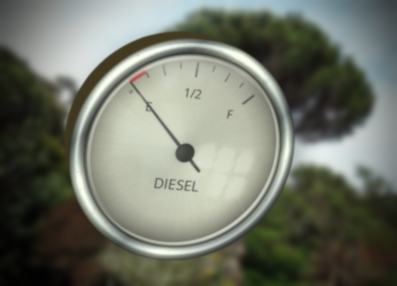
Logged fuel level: 0
